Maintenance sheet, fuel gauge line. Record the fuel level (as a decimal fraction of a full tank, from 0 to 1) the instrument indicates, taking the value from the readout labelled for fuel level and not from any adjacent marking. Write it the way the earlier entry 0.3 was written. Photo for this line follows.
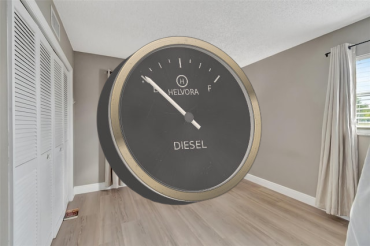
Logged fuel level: 0
